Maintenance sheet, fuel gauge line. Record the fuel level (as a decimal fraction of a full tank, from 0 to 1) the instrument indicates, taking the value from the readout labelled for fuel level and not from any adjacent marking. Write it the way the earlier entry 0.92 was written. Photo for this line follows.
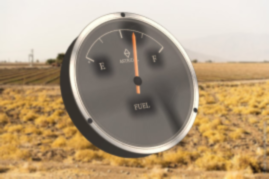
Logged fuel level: 0.625
